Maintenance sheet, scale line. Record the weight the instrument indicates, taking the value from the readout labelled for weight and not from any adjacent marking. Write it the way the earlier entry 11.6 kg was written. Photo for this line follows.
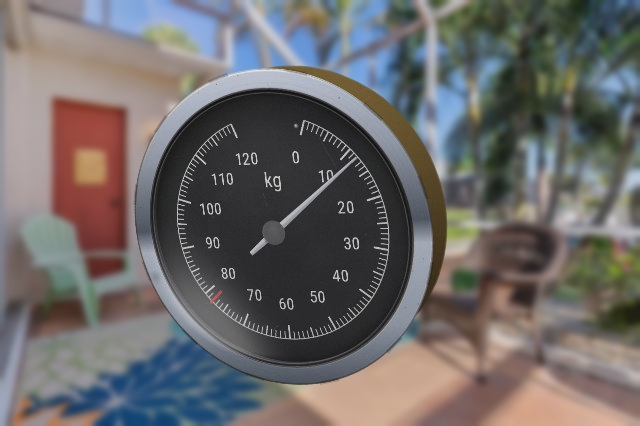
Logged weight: 12 kg
